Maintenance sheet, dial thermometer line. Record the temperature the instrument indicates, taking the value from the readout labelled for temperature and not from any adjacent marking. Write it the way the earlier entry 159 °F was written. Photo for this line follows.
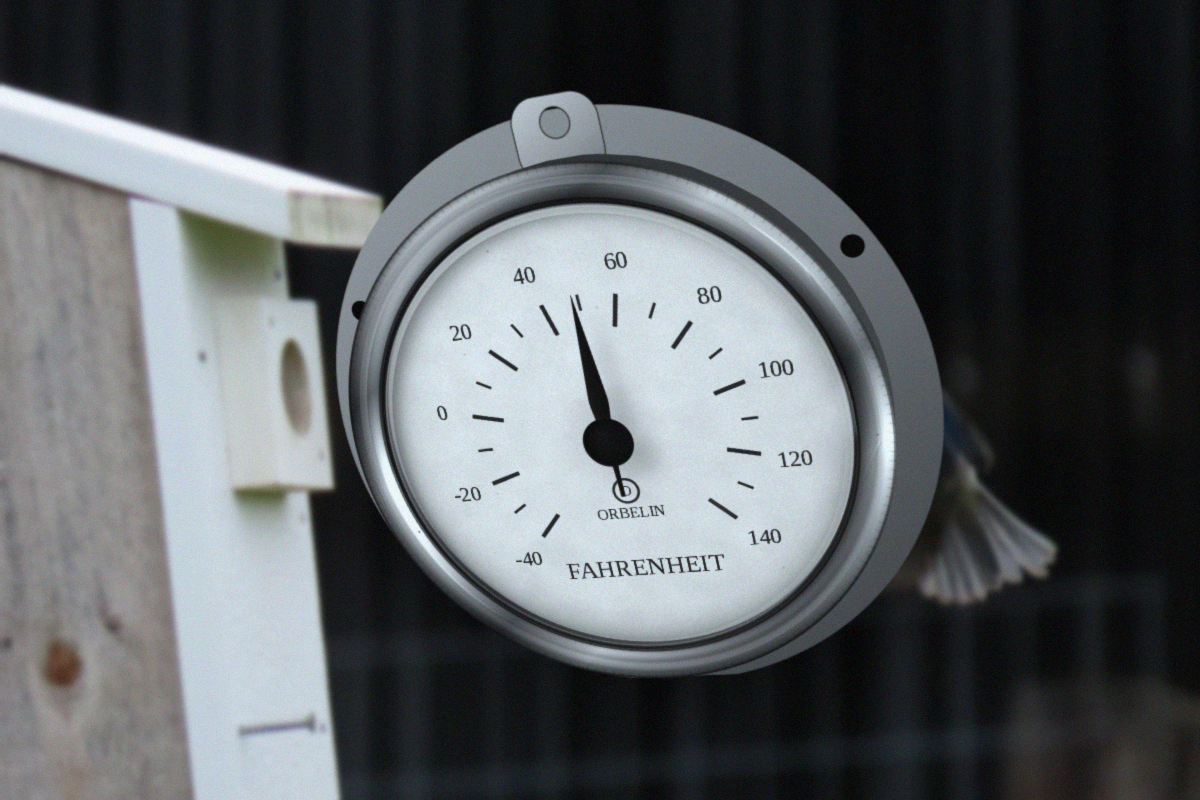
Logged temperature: 50 °F
